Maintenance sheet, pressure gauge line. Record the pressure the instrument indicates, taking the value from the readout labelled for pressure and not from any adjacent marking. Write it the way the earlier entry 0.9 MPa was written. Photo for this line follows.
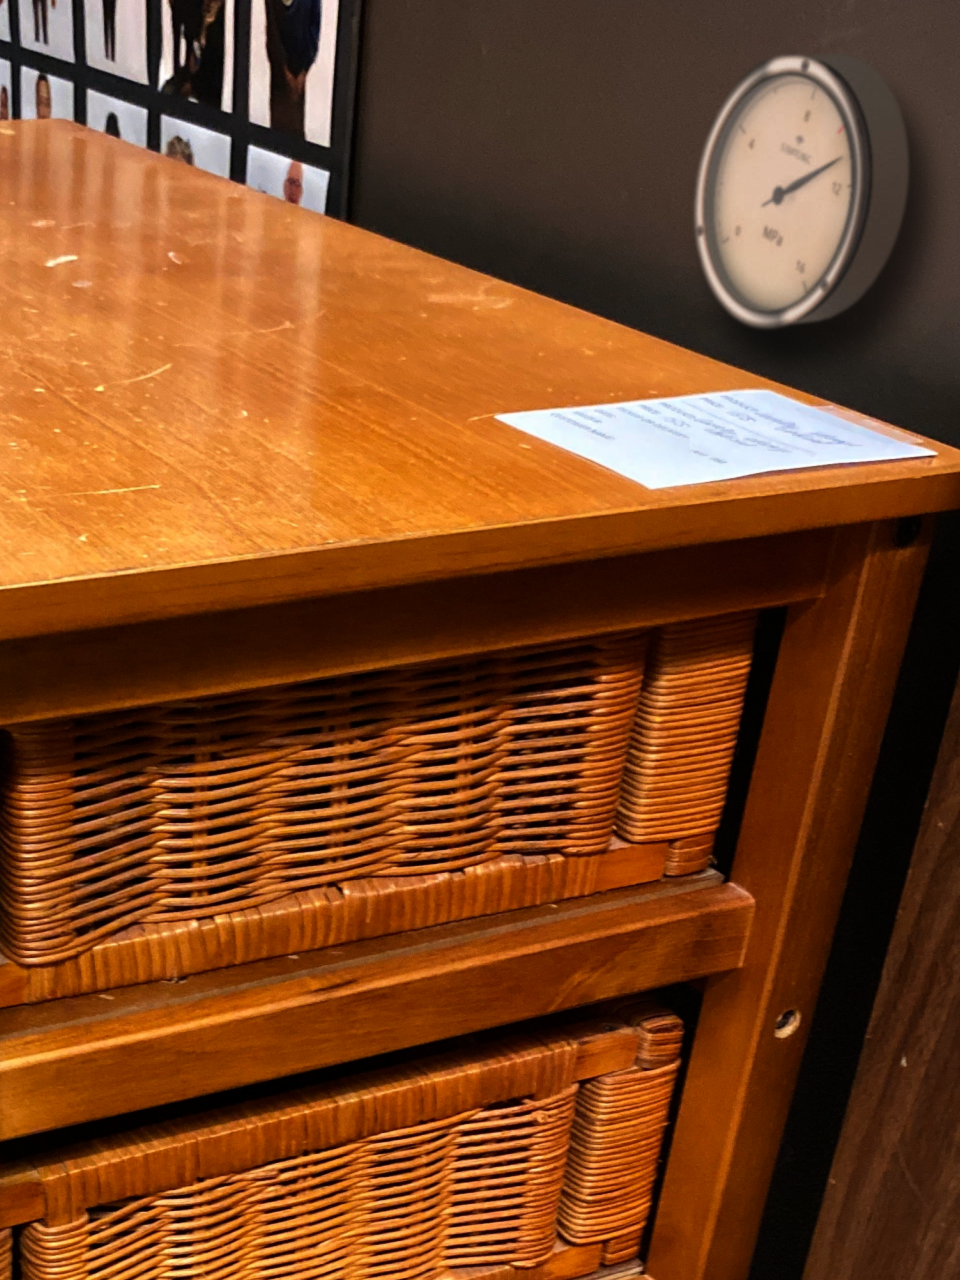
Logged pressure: 11 MPa
